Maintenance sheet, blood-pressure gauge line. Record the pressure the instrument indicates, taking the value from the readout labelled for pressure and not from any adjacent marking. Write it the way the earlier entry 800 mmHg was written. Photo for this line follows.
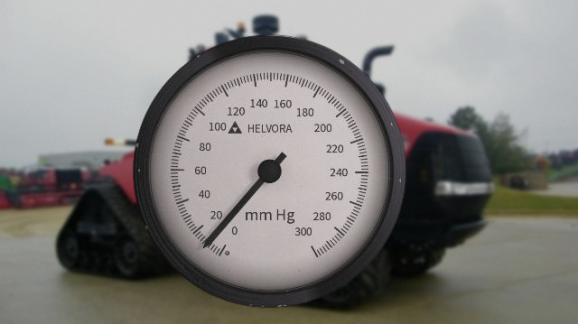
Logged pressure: 10 mmHg
